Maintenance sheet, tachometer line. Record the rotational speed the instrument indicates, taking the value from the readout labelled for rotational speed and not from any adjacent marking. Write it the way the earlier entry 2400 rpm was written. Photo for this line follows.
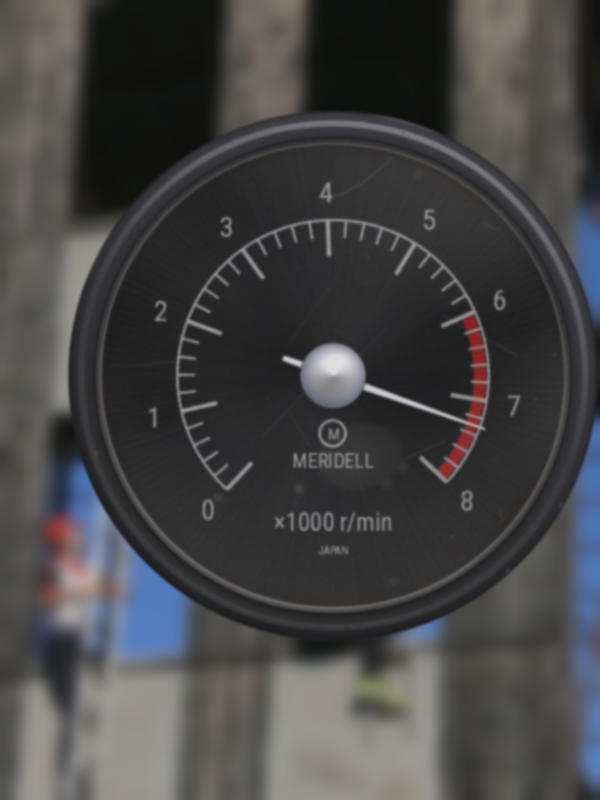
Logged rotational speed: 7300 rpm
